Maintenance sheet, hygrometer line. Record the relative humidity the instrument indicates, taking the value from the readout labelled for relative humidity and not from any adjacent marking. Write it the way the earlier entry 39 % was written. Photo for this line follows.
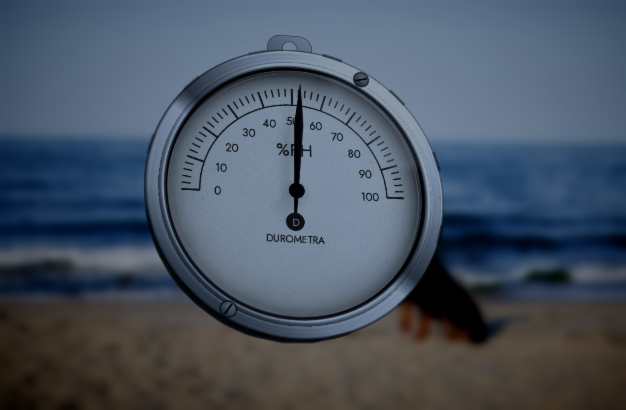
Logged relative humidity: 52 %
